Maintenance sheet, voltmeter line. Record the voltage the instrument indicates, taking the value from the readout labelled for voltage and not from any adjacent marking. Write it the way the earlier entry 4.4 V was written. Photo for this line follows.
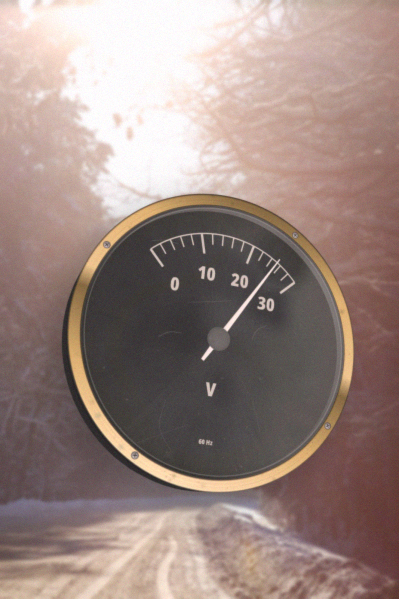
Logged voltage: 25 V
